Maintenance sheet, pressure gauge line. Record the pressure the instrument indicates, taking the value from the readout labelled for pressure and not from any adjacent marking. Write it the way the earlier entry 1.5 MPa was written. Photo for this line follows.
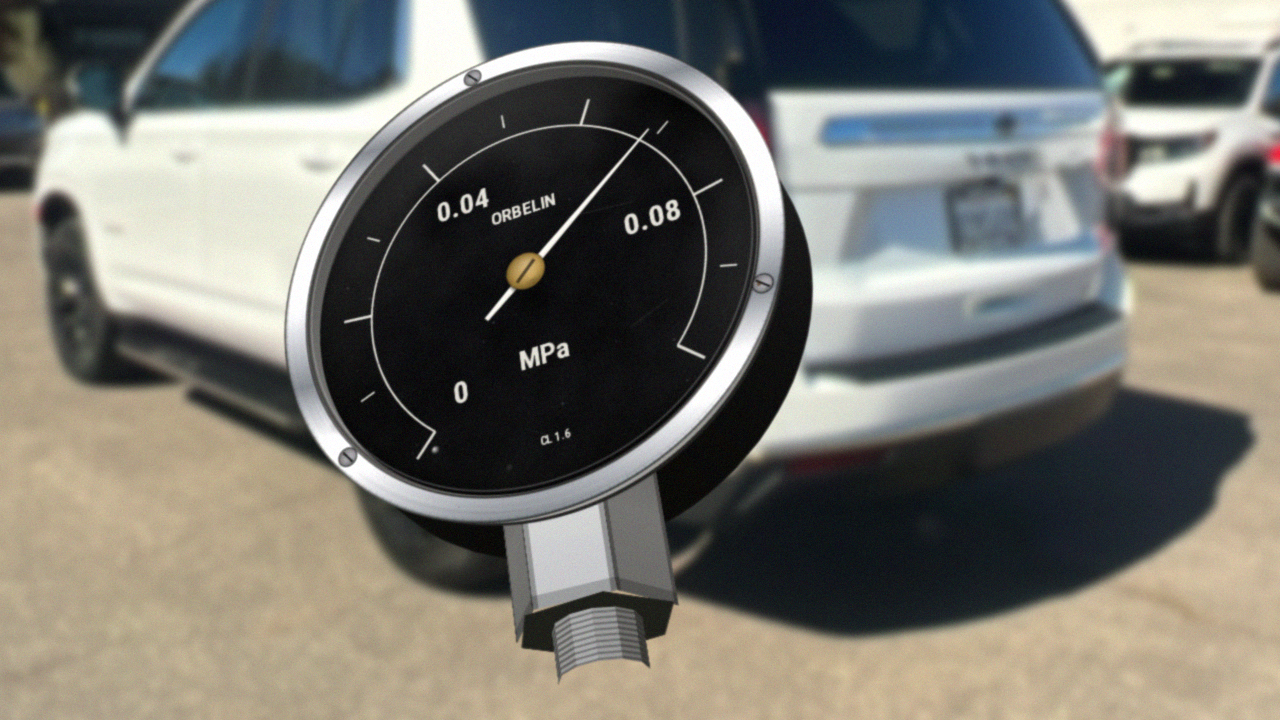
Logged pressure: 0.07 MPa
